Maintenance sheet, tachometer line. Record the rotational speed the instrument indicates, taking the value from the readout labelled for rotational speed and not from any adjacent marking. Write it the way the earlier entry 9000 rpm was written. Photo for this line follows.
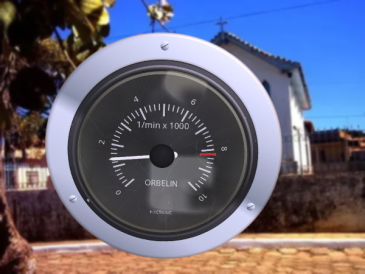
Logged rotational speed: 1400 rpm
